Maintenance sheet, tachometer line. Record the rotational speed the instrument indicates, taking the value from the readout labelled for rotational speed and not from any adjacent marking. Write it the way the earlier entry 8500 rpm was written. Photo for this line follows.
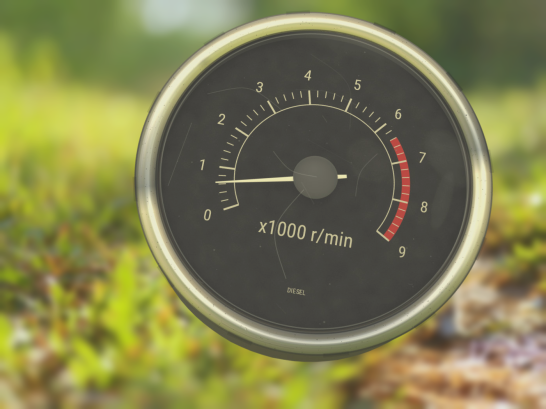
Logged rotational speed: 600 rpm
